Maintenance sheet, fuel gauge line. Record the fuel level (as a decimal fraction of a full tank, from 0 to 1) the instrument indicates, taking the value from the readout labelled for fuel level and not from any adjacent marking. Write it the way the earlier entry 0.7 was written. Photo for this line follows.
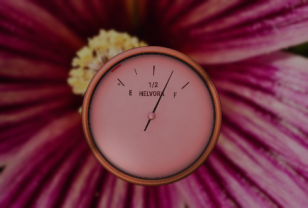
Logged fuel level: 0.75
